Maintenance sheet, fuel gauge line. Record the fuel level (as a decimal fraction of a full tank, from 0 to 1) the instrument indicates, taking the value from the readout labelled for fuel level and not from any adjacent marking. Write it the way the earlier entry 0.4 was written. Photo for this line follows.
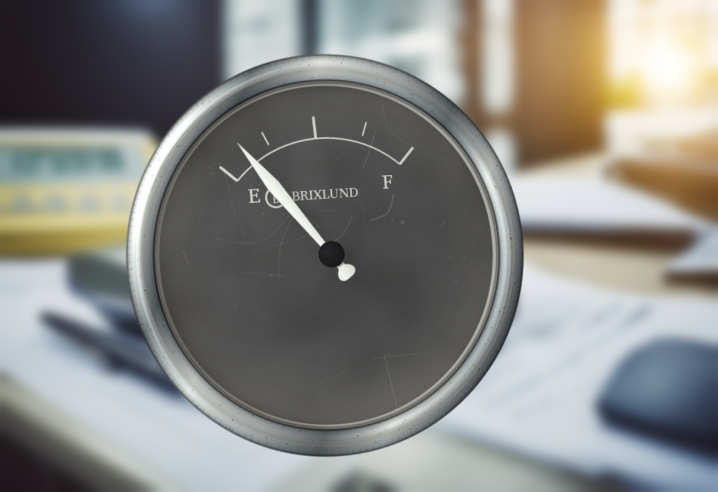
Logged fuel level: 0.125
